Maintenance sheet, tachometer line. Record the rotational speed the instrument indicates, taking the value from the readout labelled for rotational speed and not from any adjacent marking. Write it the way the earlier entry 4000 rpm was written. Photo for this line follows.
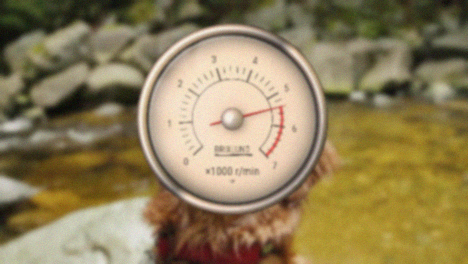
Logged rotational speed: 5400 rpm
